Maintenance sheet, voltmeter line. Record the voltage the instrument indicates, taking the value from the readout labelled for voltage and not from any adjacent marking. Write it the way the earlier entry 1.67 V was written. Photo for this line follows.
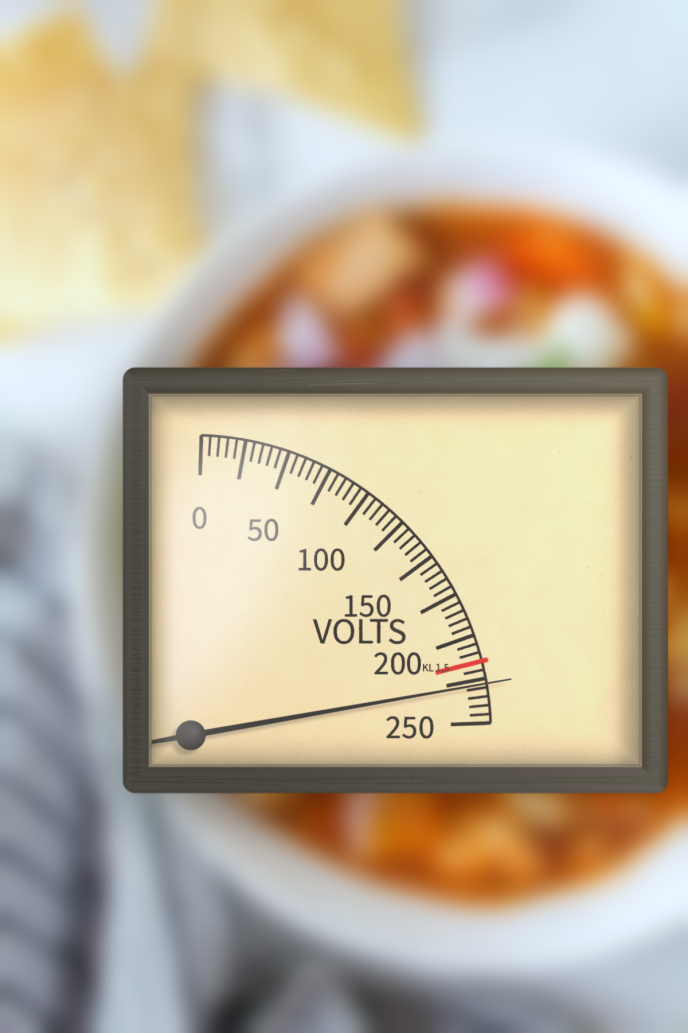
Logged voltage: 227.5 V
